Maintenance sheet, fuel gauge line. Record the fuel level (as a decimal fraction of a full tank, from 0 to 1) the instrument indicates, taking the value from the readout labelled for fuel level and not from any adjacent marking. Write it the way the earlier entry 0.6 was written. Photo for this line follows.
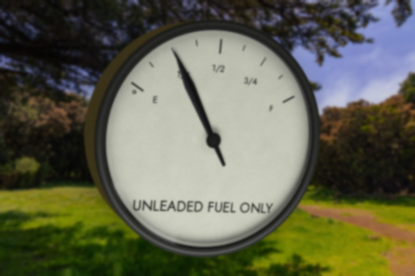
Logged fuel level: 0.25
